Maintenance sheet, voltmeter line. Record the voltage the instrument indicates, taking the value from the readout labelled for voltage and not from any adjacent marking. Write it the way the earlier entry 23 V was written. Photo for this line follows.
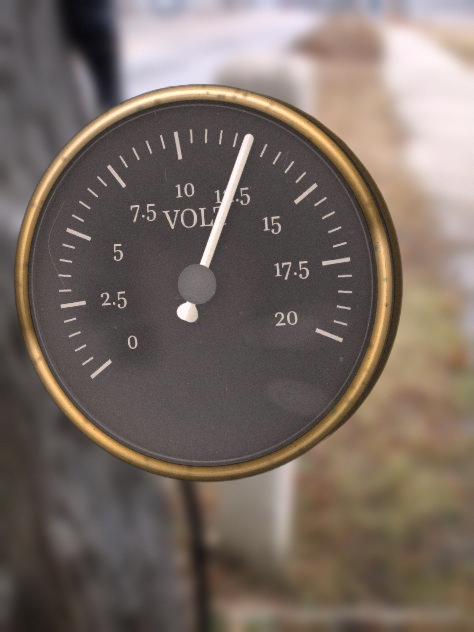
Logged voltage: 12.5 V
